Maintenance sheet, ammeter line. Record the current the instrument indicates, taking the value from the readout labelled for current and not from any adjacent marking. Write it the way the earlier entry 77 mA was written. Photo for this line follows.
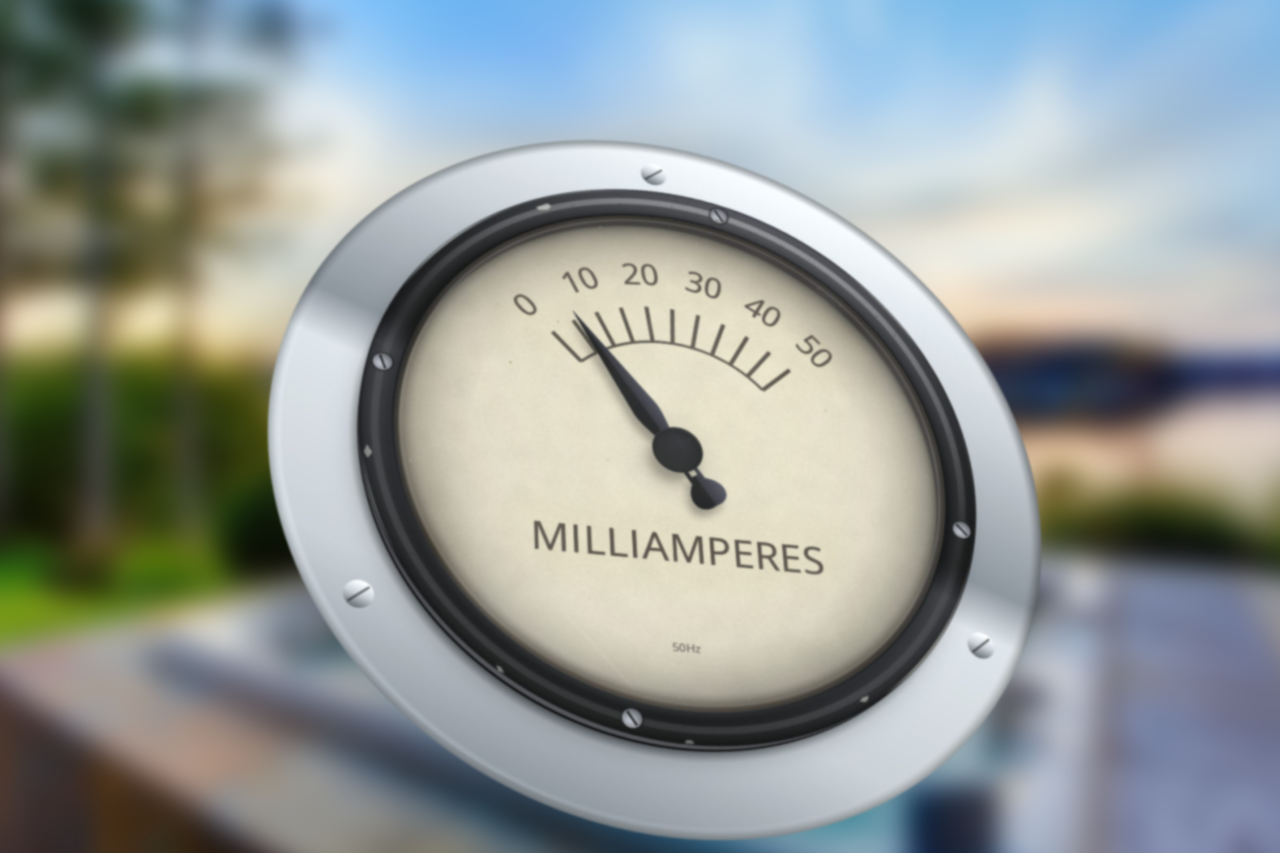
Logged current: 5 mA
